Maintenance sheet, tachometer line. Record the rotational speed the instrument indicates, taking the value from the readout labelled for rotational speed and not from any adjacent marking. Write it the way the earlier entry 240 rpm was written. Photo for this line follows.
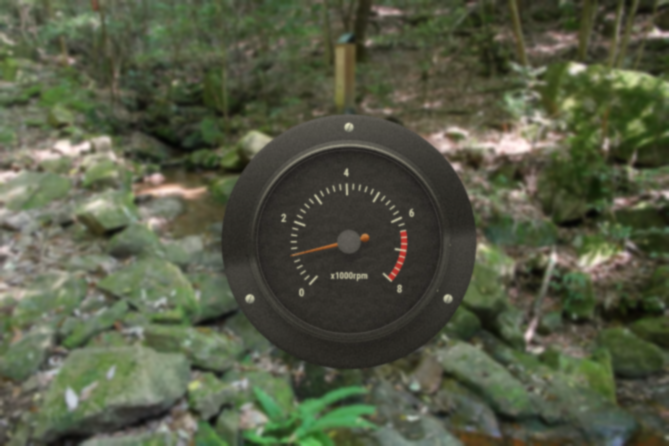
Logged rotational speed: 1000 rpm
